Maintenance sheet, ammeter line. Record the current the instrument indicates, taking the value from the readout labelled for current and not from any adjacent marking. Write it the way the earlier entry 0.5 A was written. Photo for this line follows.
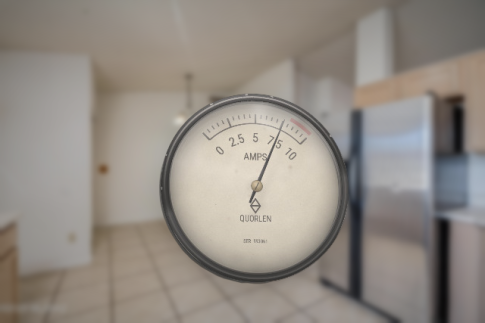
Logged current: 7.5 A
